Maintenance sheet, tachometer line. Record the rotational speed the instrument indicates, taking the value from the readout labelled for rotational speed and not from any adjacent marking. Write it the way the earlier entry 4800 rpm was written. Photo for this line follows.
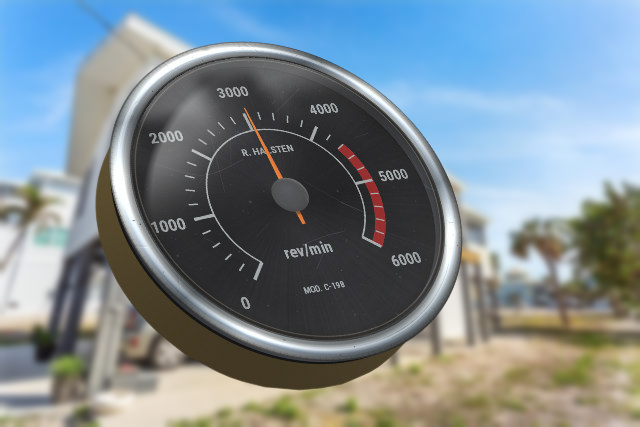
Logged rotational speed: 3000 rpm
